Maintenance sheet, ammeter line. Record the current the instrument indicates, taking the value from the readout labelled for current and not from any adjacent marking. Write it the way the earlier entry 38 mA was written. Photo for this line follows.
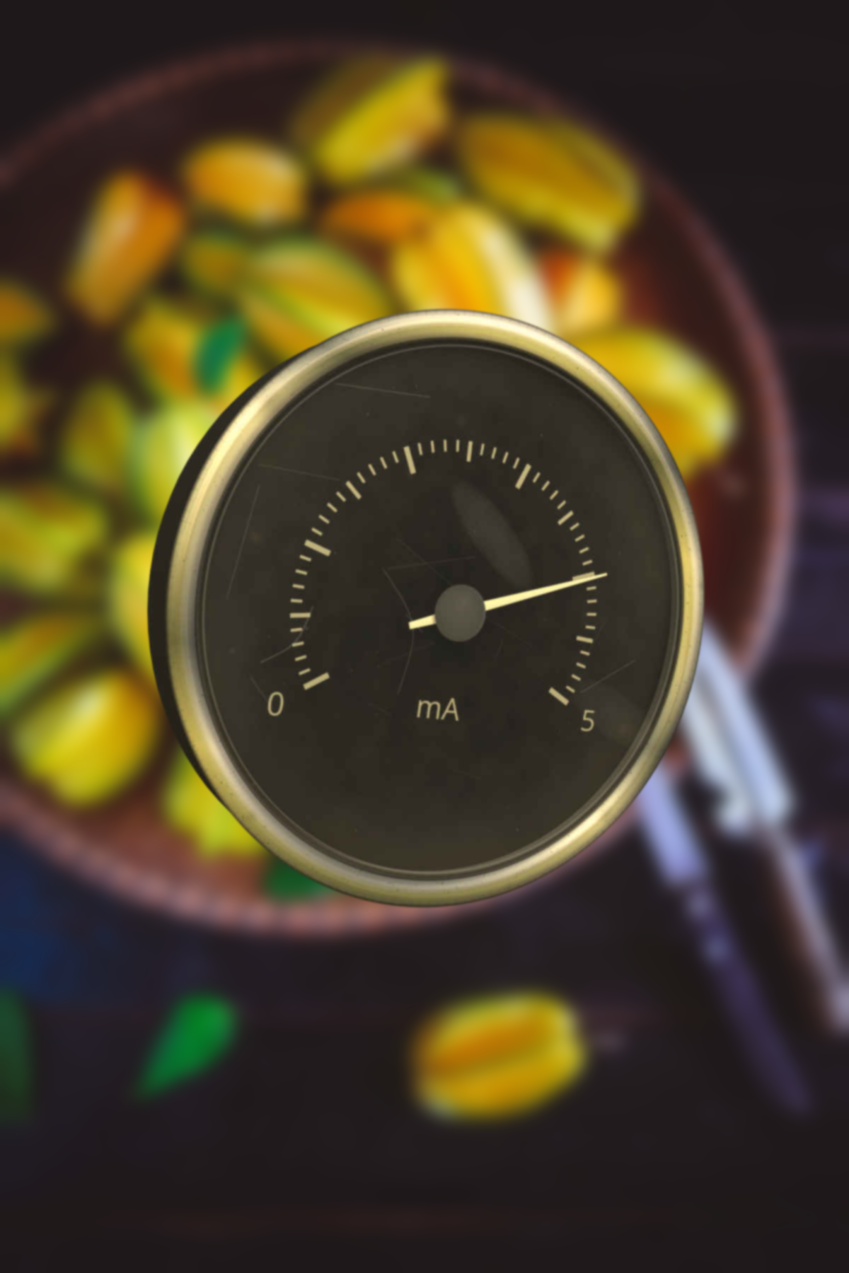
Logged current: 4 mA
